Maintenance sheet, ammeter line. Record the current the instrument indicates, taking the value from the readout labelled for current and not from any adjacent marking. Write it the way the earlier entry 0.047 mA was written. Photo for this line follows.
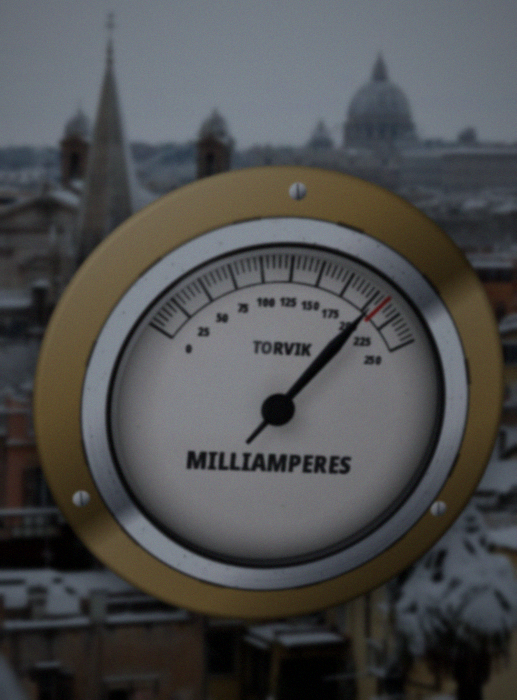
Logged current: 200 mA
